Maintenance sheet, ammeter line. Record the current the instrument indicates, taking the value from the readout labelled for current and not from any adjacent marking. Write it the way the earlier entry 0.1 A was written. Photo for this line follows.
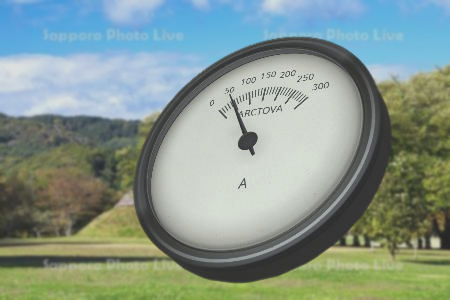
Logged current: 50 A
